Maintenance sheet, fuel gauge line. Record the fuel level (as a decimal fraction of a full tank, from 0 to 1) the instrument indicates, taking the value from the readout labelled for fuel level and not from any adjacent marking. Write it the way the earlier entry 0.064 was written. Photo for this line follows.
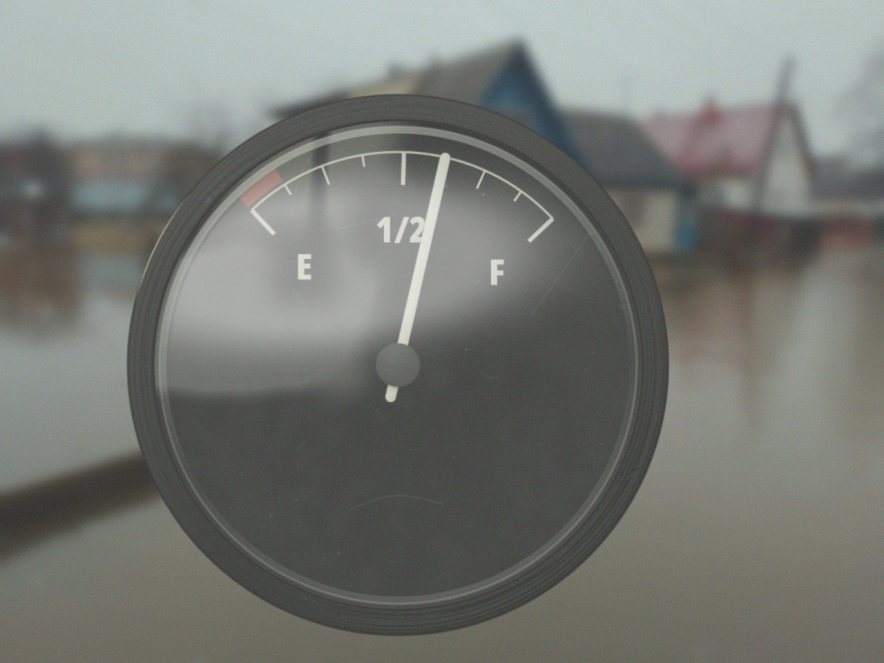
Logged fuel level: 0.625
